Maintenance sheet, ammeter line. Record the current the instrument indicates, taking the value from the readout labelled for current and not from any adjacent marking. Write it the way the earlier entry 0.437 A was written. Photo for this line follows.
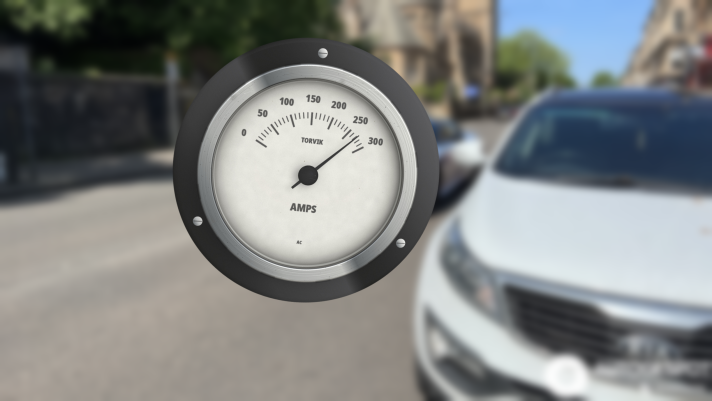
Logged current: 270 A
